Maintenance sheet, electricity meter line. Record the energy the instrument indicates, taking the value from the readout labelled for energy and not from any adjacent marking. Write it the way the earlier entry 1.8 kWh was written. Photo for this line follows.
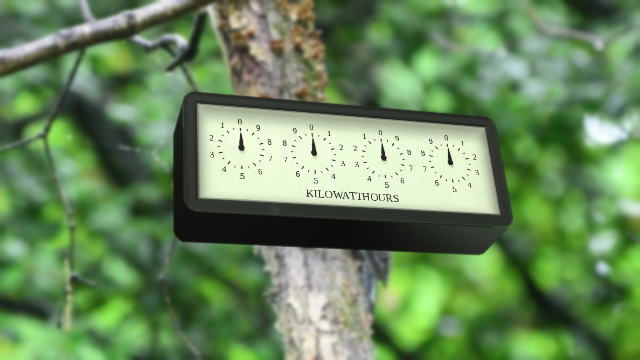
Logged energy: 0 kWh
